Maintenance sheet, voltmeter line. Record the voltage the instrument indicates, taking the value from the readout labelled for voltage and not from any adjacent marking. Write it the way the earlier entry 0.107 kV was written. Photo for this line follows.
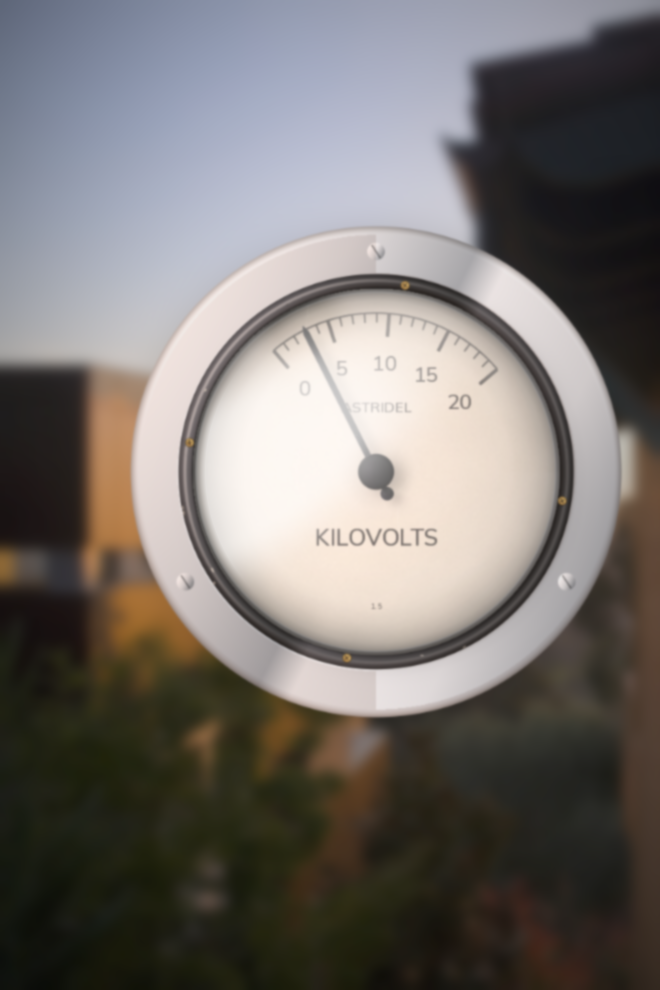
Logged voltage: 3 kV
